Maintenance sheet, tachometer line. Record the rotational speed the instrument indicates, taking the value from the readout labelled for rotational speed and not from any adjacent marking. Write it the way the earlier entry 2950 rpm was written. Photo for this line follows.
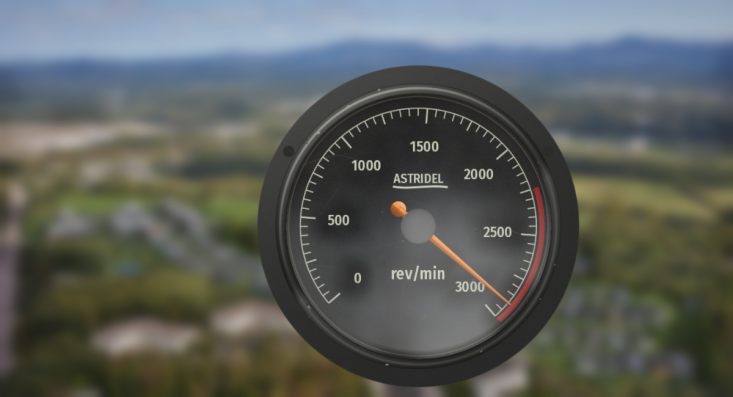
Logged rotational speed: 2900 rpm
